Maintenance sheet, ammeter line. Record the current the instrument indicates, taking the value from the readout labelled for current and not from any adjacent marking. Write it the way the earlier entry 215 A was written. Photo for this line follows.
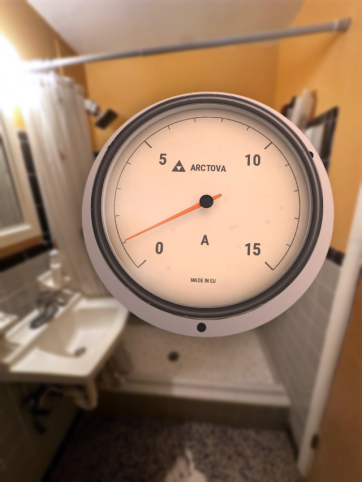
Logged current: 1 A
